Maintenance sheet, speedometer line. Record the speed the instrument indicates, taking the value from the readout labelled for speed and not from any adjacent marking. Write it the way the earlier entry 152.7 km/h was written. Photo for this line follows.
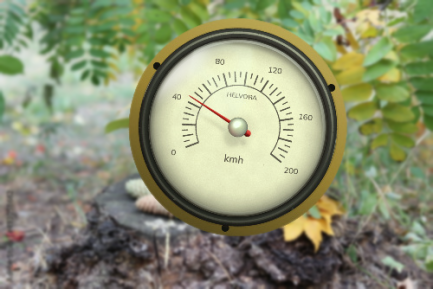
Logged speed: 45 km/h
